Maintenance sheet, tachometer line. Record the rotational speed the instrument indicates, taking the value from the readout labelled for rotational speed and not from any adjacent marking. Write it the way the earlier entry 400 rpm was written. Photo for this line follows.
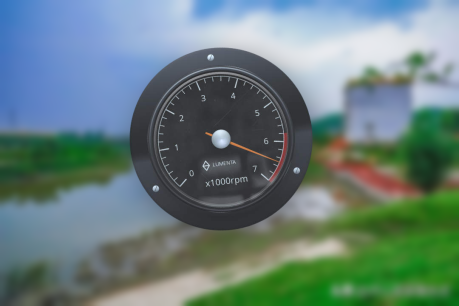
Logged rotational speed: 6500 rpm
